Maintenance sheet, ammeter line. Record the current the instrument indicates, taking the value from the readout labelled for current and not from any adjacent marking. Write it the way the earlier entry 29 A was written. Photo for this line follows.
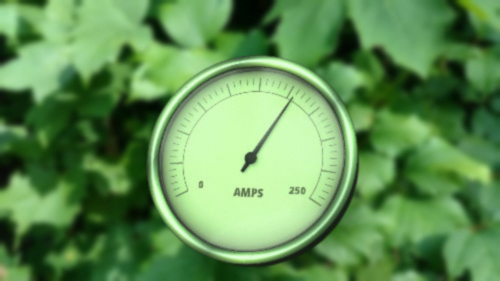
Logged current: 155 A
